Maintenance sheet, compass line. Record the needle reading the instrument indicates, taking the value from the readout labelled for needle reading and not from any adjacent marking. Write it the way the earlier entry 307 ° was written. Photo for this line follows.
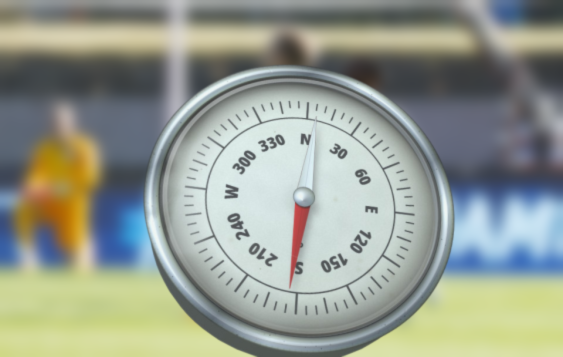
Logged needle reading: 185 °
